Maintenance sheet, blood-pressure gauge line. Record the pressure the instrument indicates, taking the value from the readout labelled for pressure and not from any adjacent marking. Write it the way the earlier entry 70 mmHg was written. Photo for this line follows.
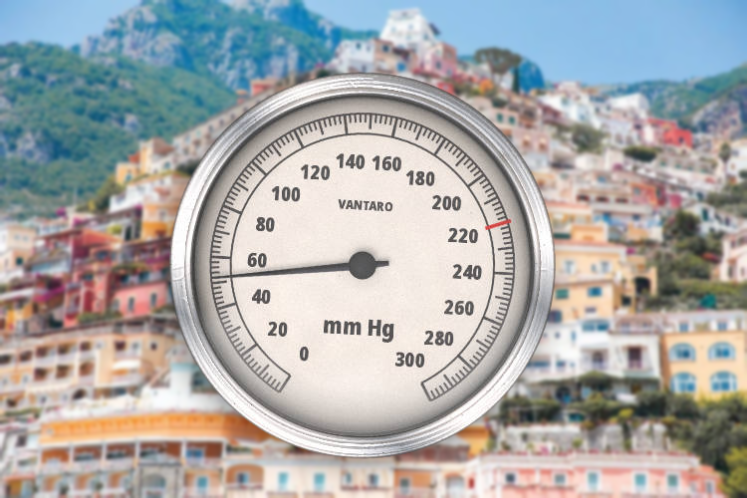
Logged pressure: 52 mmHg
